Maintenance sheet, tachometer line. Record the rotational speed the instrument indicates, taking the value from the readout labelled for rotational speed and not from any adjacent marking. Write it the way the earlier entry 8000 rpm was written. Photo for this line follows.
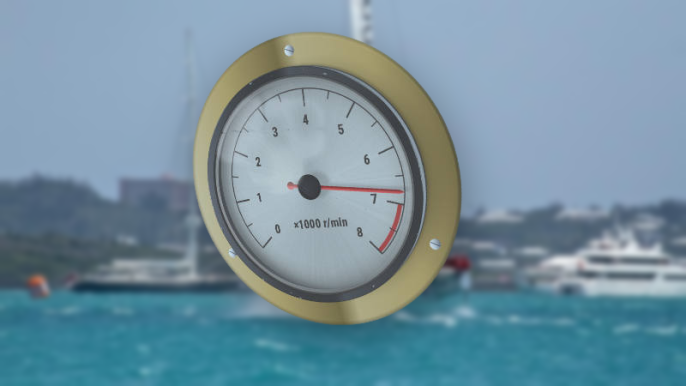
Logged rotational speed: 6750 rpm
